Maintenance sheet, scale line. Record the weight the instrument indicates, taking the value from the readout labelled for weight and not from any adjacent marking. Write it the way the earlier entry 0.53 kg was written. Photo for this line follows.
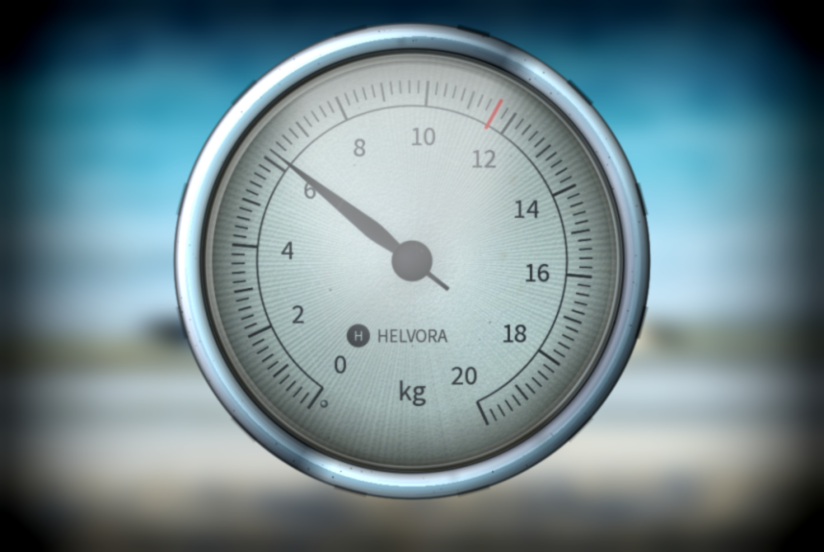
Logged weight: 6.2 kg
